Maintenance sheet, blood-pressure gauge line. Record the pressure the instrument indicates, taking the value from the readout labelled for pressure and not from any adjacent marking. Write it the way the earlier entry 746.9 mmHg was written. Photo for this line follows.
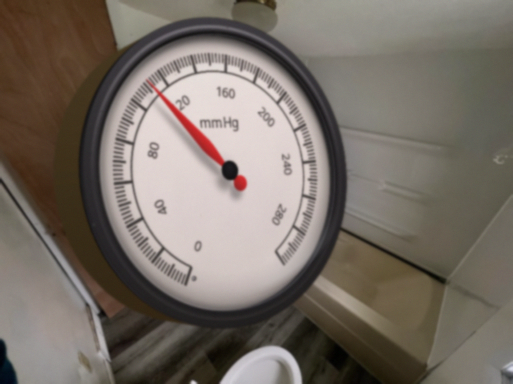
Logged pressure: 110 mmHg
